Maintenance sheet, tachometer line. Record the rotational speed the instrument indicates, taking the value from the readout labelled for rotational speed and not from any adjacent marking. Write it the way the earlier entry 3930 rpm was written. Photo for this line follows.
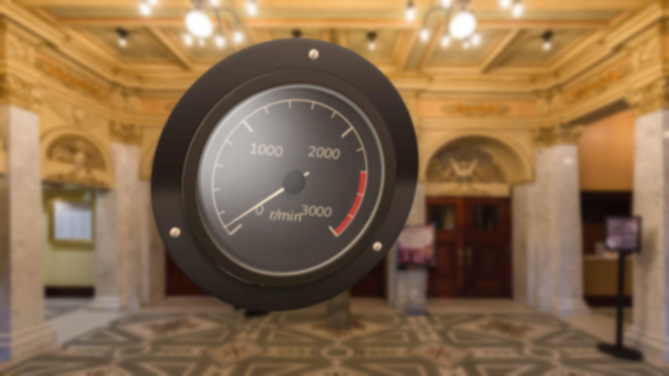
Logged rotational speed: 100 rpm
